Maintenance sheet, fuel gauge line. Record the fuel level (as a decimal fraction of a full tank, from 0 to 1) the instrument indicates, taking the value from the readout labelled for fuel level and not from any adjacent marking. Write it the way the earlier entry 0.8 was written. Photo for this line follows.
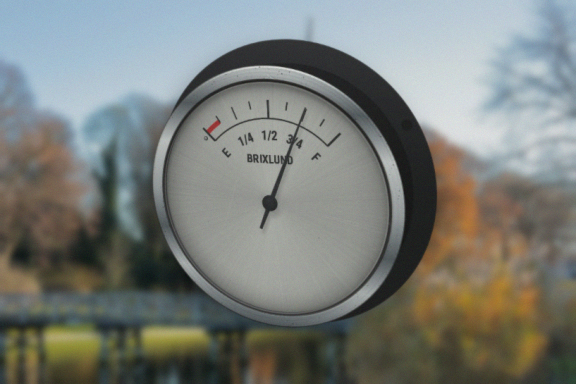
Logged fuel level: 0.75
